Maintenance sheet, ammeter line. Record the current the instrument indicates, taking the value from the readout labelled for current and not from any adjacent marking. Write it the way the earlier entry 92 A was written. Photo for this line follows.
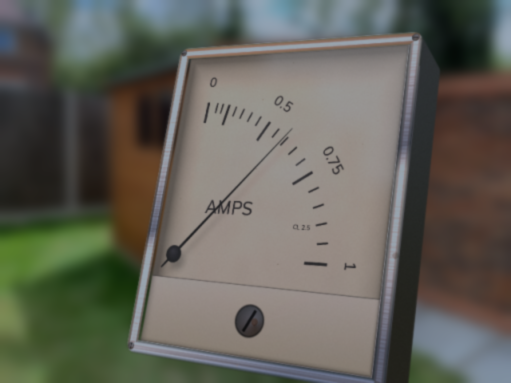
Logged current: 0.6 A
